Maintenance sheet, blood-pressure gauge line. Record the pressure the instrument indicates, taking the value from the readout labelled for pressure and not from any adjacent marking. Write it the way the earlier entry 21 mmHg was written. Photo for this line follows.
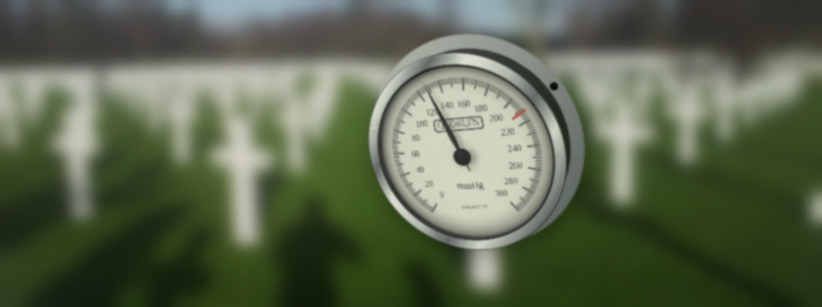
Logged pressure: 130 mmHg
